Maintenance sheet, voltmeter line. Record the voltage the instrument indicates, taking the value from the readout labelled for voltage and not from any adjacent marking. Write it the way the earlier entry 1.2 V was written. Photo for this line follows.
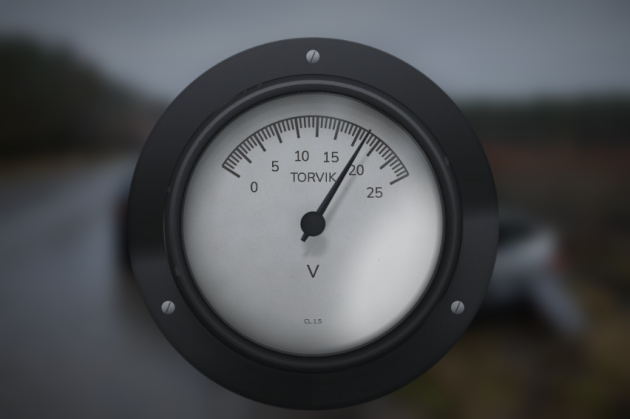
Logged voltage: 18.5 V
